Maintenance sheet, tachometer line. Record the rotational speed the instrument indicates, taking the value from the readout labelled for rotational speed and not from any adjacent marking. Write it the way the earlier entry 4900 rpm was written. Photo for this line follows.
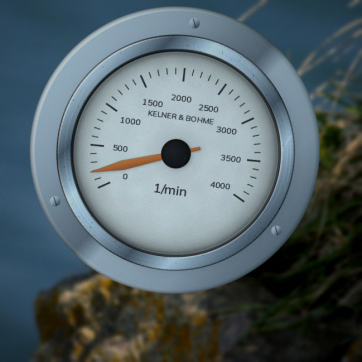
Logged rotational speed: 200 rpm
